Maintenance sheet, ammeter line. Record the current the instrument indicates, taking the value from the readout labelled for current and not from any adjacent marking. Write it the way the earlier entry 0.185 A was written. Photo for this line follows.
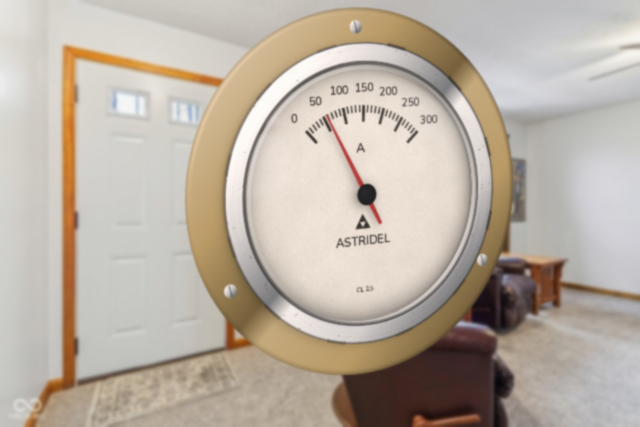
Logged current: 50 A
